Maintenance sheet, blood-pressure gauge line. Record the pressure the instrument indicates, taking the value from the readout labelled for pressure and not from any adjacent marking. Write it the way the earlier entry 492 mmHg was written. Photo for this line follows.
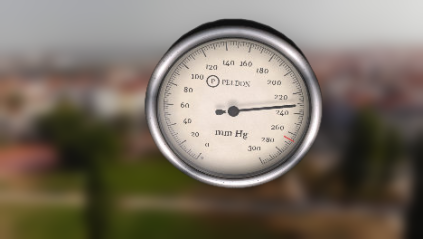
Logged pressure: 230 mmHg
